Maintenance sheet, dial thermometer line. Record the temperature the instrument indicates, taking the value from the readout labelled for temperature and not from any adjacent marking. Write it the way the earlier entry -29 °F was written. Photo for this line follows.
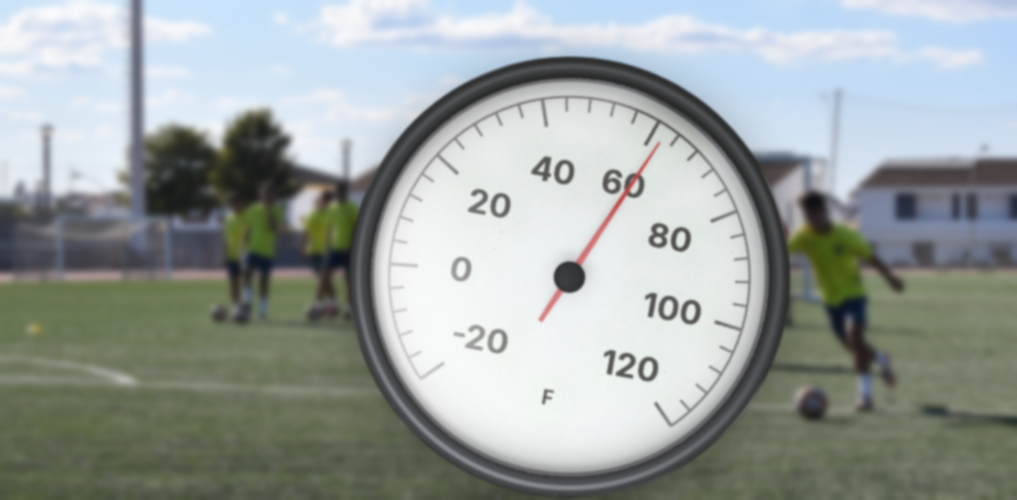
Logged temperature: 62 °F
